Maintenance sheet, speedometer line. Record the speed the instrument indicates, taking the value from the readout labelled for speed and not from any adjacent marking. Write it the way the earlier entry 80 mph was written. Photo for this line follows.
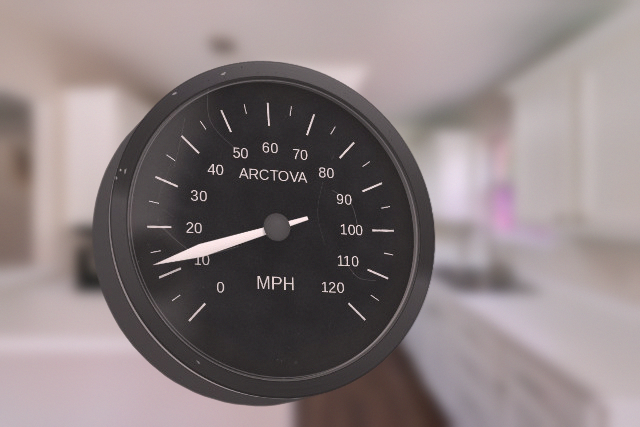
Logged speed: 12.5 mph
